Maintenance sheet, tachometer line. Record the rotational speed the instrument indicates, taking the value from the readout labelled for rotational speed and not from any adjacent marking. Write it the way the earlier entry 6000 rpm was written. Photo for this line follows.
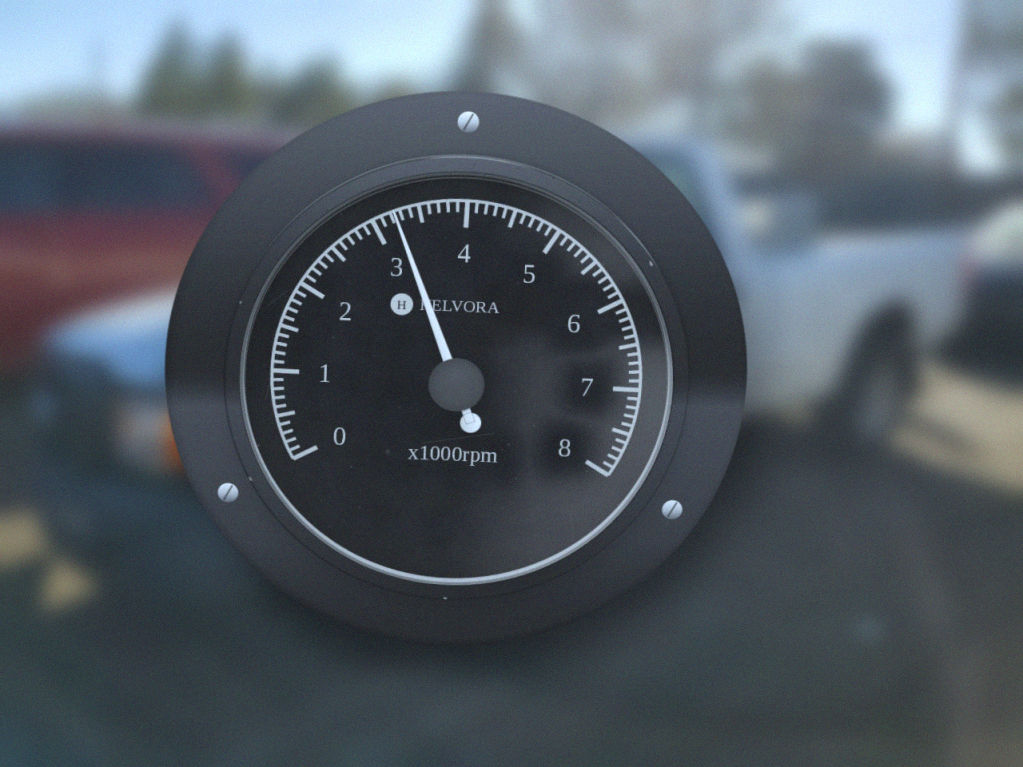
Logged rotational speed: 3250 rpm
